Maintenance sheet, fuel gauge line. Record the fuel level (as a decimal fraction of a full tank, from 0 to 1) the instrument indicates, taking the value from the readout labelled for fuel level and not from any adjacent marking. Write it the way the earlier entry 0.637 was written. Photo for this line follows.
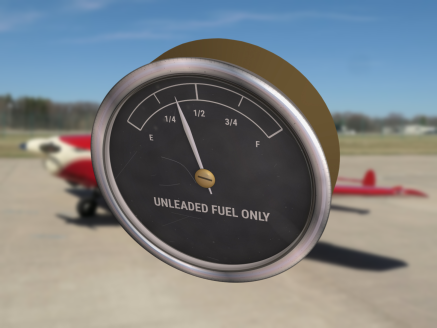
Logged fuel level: 0.375
